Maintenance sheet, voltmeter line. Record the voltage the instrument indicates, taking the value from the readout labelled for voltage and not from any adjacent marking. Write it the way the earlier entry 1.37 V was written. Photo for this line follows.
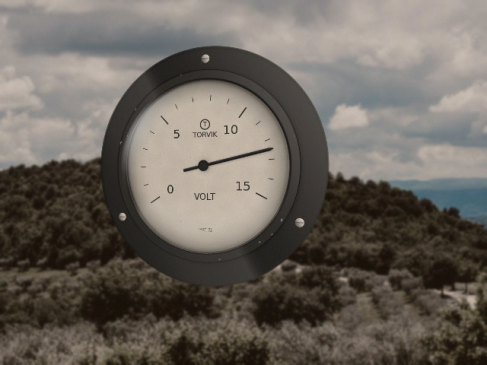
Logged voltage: 12.5 V
